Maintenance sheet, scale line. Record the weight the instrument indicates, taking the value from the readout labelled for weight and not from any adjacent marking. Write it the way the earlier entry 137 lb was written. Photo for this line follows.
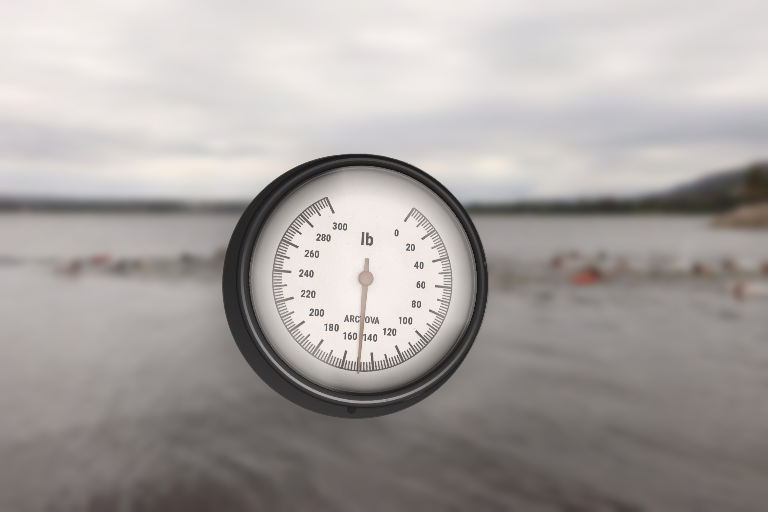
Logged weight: 150 lb
